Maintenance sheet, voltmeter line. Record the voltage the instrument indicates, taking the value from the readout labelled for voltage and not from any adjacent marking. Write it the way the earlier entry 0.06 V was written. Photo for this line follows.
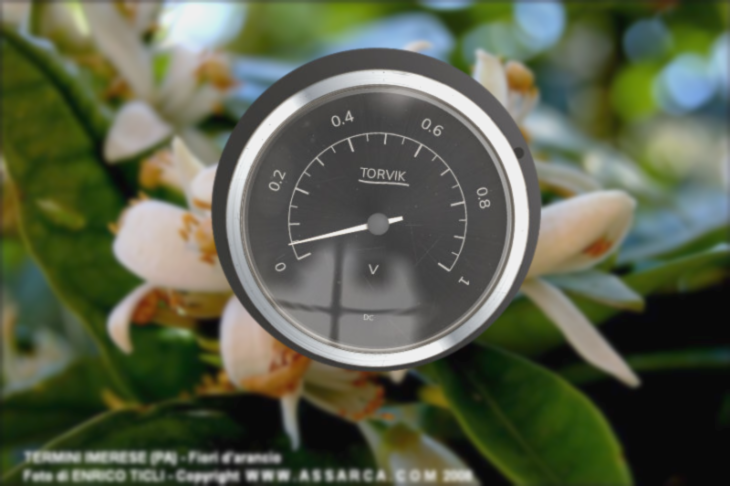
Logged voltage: 0.05 V
